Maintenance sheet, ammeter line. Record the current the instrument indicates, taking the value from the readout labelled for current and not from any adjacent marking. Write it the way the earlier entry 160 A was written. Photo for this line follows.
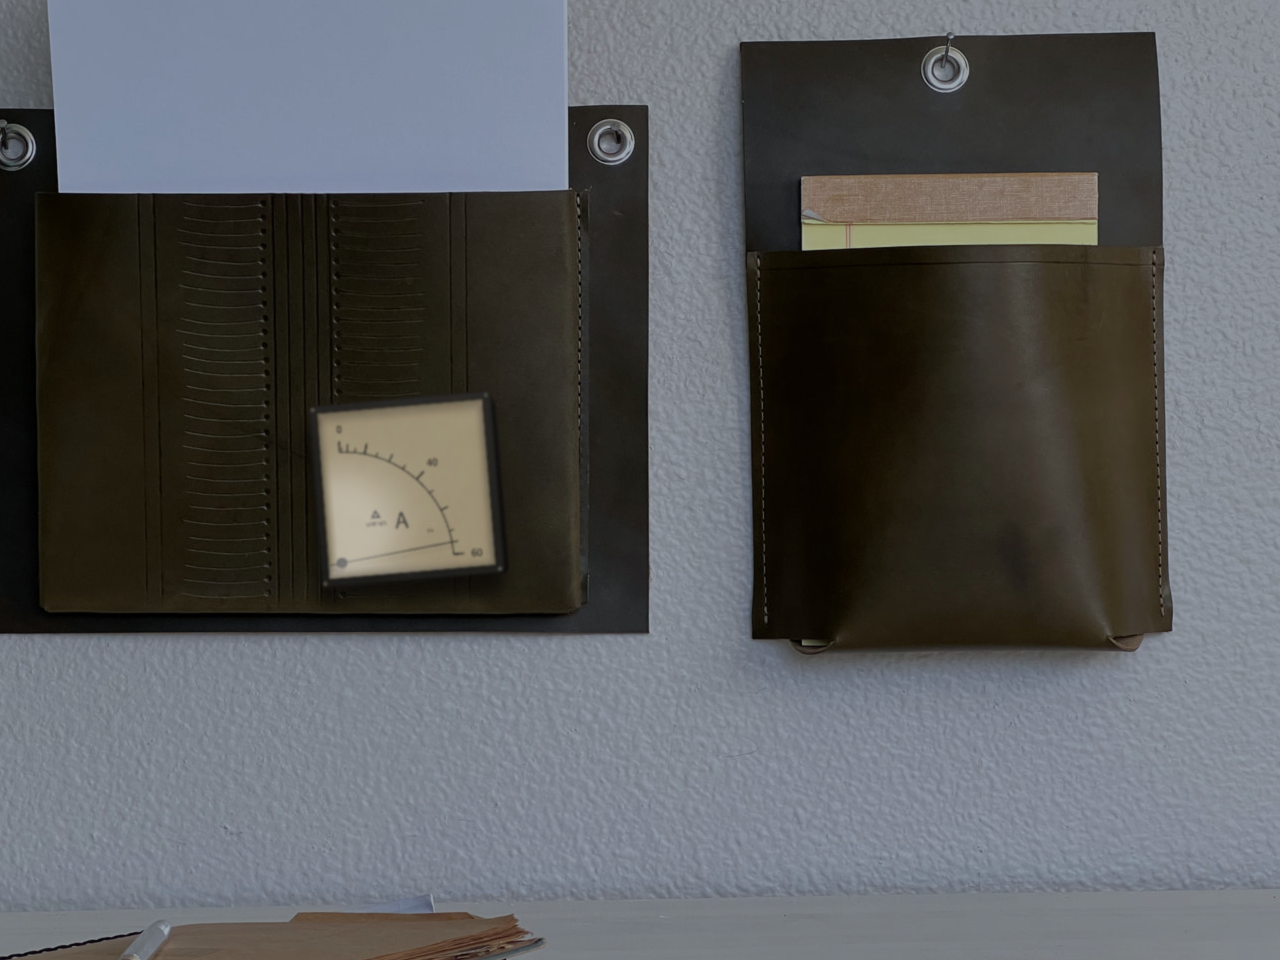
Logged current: 57.5 A
